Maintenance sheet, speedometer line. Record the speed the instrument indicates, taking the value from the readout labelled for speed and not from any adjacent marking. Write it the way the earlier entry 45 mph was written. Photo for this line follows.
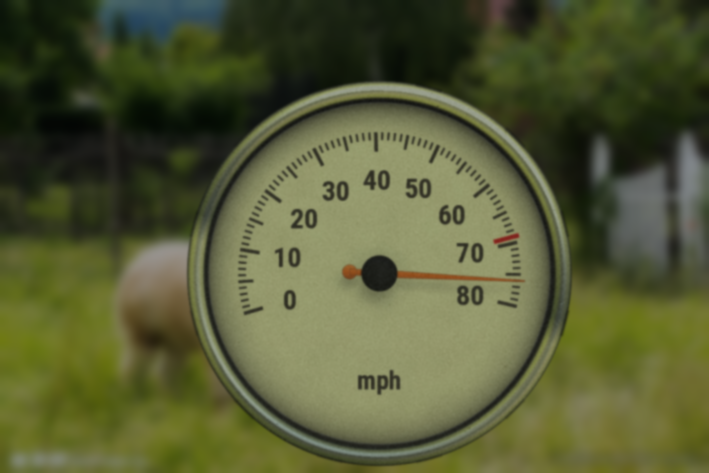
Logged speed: 76 mph
